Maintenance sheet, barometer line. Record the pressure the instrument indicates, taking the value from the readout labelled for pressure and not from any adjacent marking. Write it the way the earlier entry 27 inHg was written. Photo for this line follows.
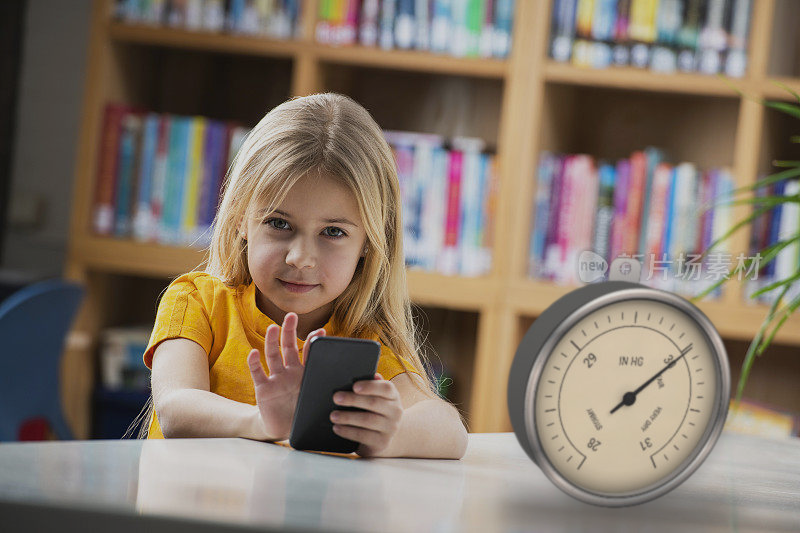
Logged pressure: 30 inHg
